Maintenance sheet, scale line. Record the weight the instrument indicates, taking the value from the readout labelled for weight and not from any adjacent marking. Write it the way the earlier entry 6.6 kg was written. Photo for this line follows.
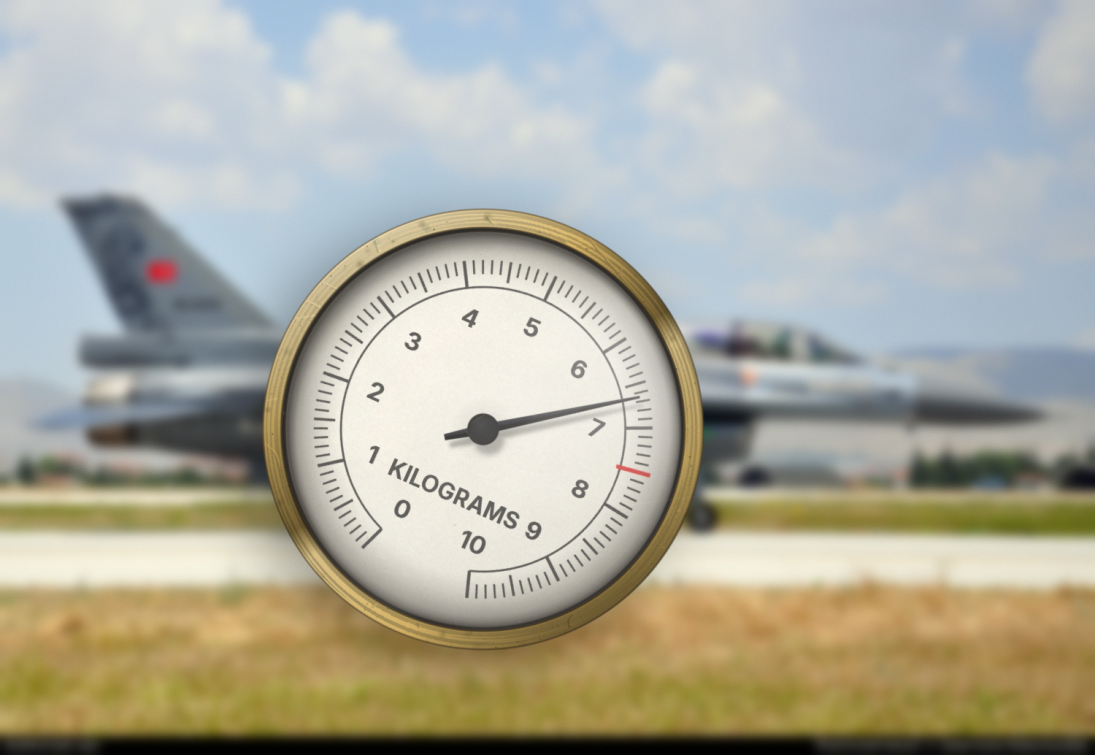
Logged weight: 6.65 kg
